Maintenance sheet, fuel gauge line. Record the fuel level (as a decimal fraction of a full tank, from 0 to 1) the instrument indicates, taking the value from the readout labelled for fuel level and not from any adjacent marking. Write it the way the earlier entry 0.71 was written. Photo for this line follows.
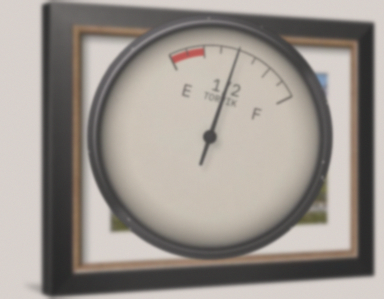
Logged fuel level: 0.5
